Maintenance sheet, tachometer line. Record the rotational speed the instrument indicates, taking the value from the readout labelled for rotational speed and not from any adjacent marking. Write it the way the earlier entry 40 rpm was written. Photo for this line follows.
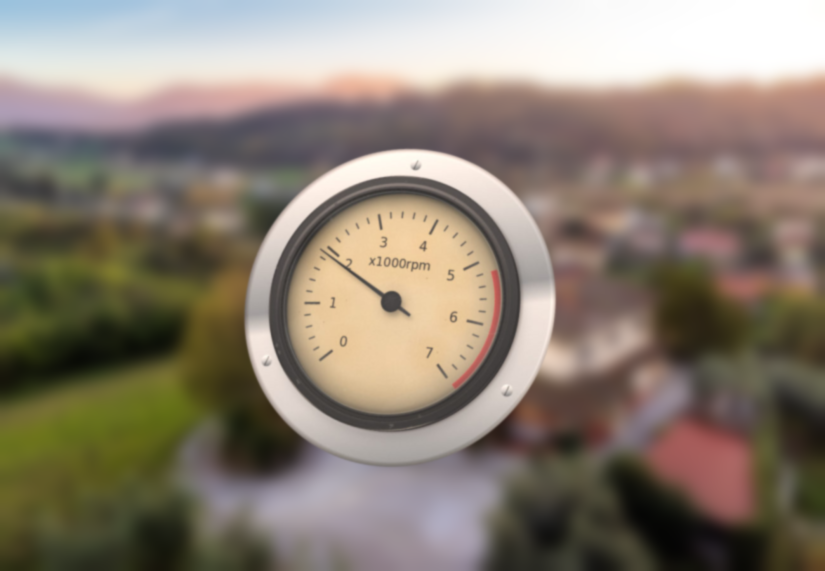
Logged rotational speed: 1900 rpm
